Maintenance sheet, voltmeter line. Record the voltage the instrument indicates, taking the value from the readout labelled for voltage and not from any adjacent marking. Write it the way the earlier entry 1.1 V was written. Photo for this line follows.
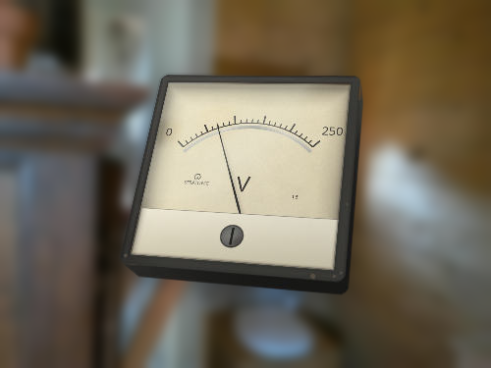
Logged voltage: 70 V
